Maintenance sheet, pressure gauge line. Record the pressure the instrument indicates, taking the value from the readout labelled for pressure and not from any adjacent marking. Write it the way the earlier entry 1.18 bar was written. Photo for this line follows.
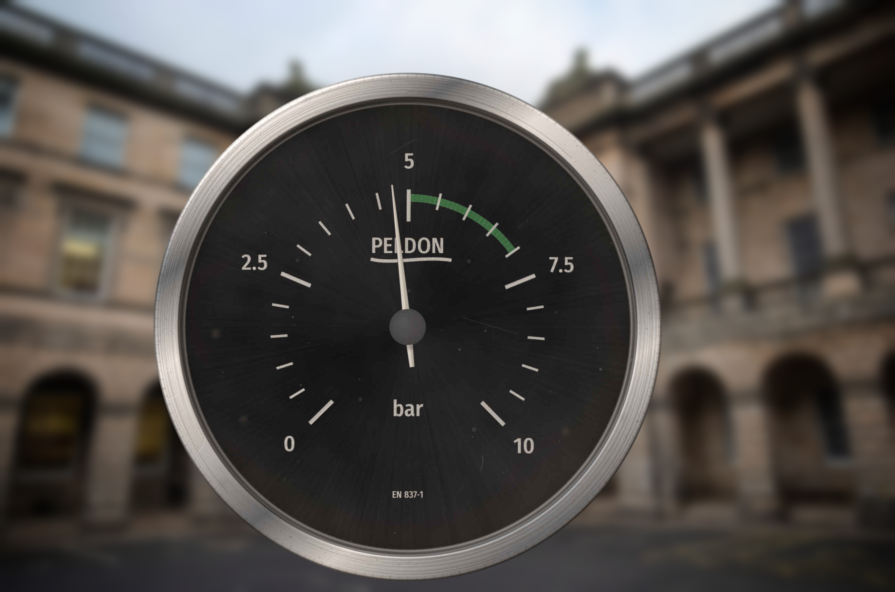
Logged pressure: 4.75 bar
